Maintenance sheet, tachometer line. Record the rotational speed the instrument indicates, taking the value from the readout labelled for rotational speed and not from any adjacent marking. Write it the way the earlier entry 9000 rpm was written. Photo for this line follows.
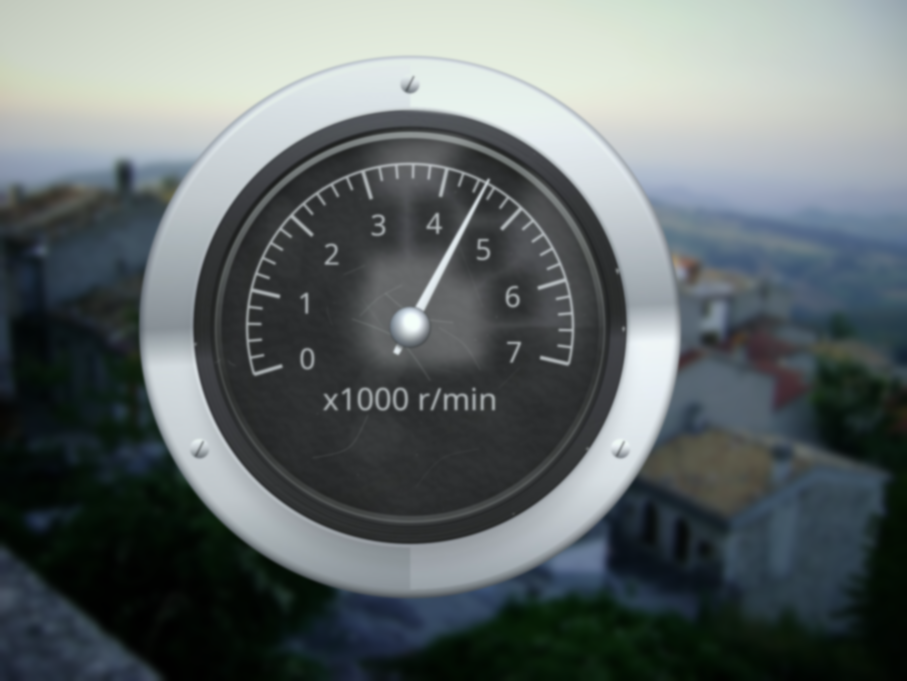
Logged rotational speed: 4500 rpm
